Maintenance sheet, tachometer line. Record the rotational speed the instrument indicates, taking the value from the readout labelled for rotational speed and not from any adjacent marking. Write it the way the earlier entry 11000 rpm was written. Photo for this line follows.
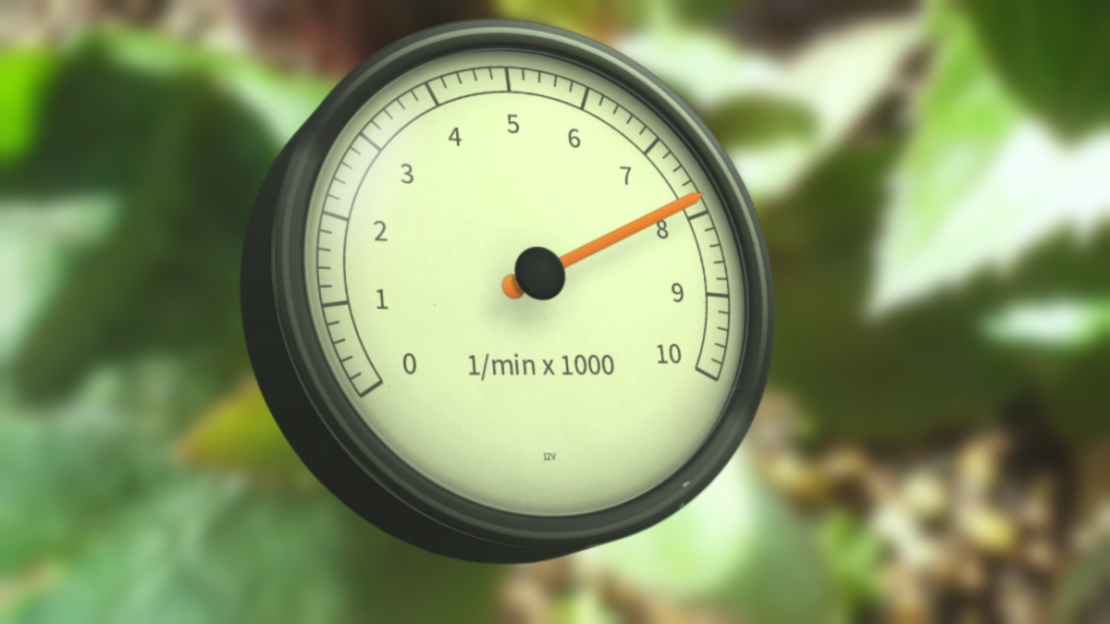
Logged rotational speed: 7800 rpm
